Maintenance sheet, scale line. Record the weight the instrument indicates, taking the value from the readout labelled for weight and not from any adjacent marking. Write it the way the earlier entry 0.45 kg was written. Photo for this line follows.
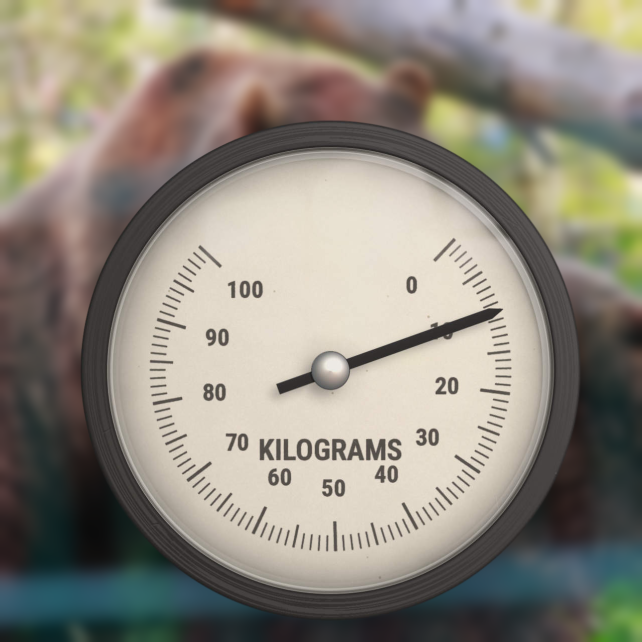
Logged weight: 10 kg
